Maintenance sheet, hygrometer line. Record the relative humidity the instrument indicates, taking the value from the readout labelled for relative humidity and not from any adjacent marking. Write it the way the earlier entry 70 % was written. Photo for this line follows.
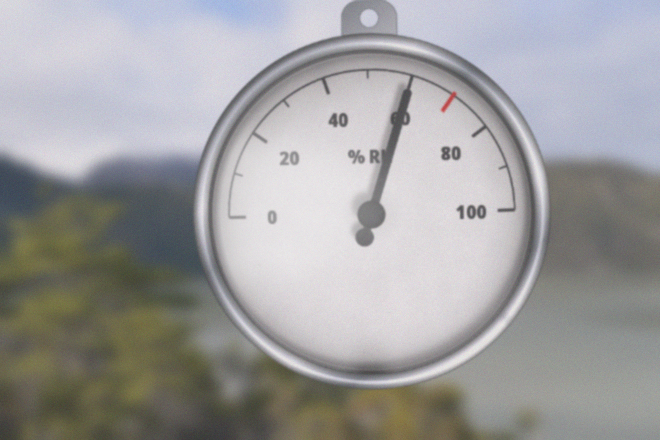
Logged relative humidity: 60 %
